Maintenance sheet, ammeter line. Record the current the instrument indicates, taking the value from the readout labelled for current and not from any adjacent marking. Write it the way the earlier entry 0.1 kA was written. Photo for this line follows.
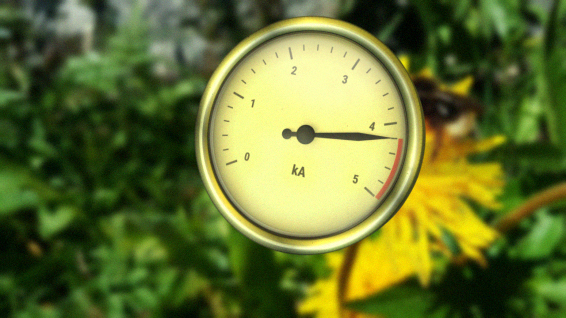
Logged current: 4.2 kA
